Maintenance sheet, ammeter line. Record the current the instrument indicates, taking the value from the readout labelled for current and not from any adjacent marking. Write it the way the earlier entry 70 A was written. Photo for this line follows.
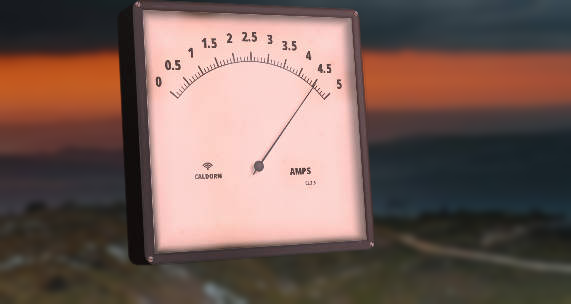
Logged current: 4.5 A
